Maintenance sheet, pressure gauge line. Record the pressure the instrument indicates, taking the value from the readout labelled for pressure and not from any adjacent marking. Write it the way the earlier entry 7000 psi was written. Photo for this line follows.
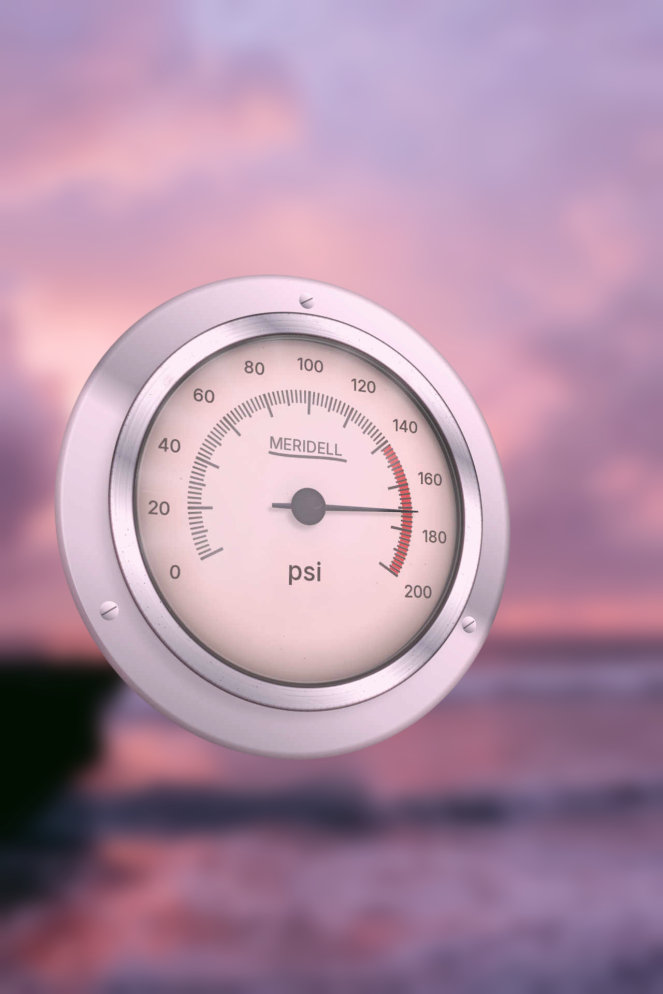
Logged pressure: 172 psi
